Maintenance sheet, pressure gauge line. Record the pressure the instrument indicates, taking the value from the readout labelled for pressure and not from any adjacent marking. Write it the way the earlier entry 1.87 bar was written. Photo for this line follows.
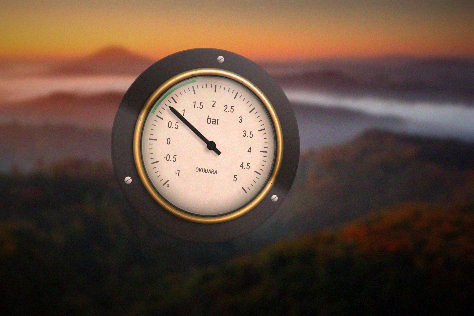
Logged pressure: 0.8 bar
